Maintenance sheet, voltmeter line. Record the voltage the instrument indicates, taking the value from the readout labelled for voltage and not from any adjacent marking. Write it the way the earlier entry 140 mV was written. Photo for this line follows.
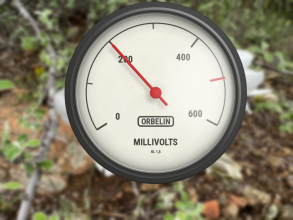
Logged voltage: 200 mV
